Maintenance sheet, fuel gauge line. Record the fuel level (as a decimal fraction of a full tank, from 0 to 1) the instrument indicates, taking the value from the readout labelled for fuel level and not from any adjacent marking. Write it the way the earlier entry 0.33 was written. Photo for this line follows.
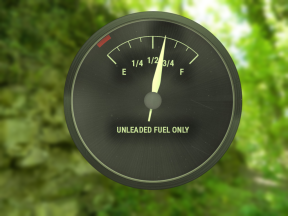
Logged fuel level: 0.625
